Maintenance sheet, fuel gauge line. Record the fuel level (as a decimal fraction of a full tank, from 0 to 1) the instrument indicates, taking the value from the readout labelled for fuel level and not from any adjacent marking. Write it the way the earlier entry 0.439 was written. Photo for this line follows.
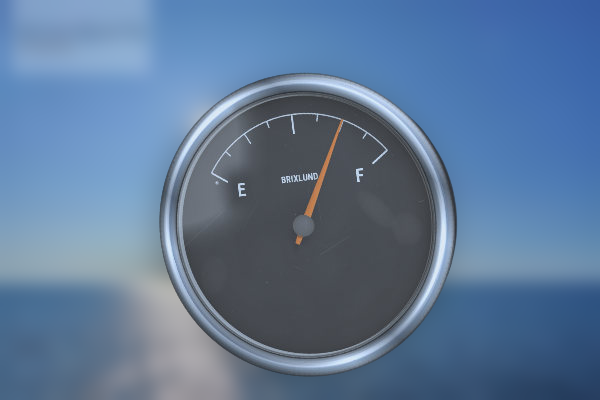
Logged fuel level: 0.75
